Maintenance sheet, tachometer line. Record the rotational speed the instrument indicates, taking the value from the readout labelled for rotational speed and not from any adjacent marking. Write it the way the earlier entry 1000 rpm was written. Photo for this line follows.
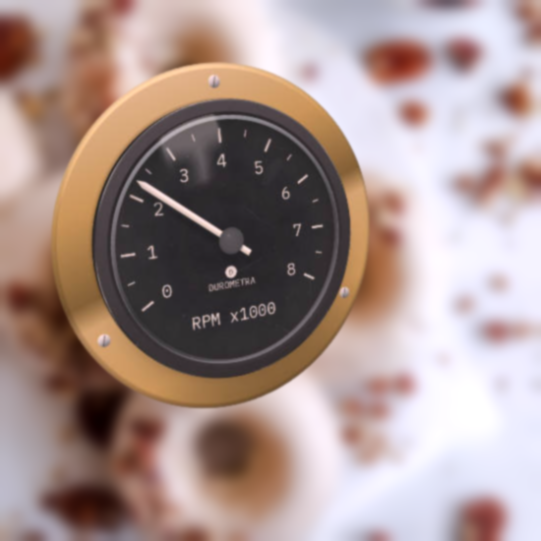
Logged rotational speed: 2250 rpm
